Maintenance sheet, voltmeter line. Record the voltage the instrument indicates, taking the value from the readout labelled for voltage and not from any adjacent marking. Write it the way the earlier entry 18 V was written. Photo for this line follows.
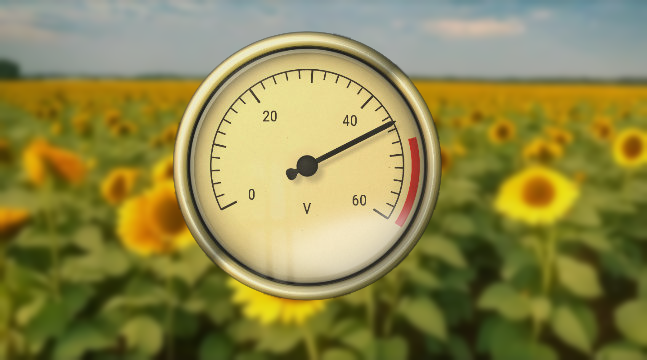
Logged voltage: 45 V
